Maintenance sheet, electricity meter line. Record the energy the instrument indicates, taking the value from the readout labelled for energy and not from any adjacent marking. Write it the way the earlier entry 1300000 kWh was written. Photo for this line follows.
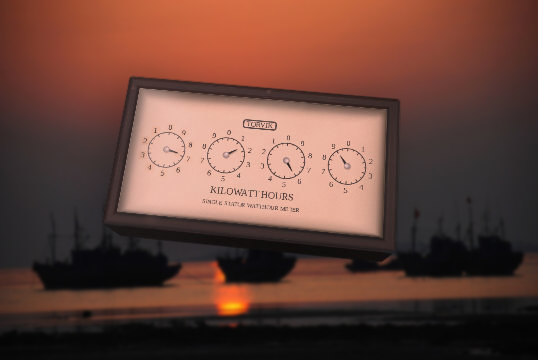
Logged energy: 7159 kWh
